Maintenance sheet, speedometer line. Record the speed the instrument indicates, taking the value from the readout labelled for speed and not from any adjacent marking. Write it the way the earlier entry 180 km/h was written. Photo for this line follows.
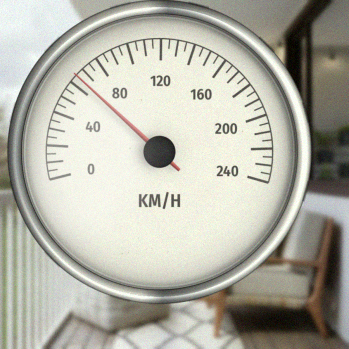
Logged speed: 65 km/h
